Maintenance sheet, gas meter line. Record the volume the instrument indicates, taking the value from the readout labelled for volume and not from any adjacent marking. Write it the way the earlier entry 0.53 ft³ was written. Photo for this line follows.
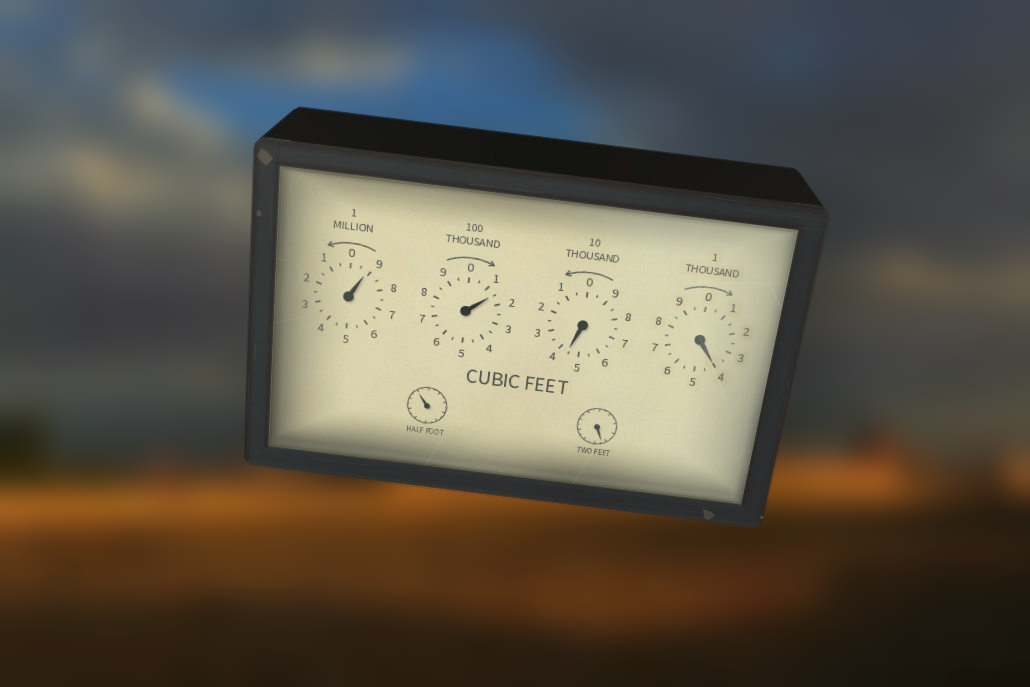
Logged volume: 914400 ft³
